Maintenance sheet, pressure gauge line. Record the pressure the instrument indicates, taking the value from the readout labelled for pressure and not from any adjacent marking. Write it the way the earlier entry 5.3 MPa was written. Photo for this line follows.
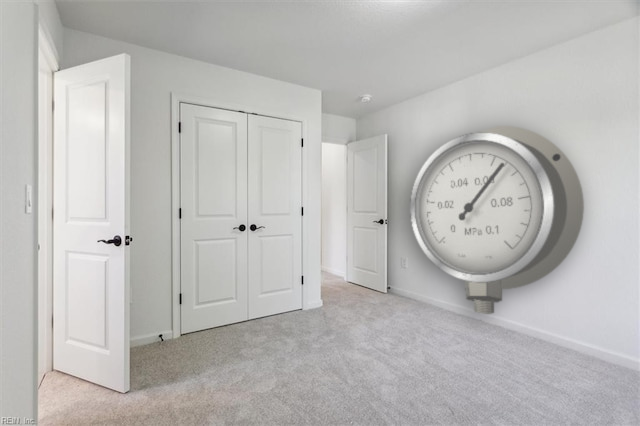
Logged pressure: 0.065 MPa
